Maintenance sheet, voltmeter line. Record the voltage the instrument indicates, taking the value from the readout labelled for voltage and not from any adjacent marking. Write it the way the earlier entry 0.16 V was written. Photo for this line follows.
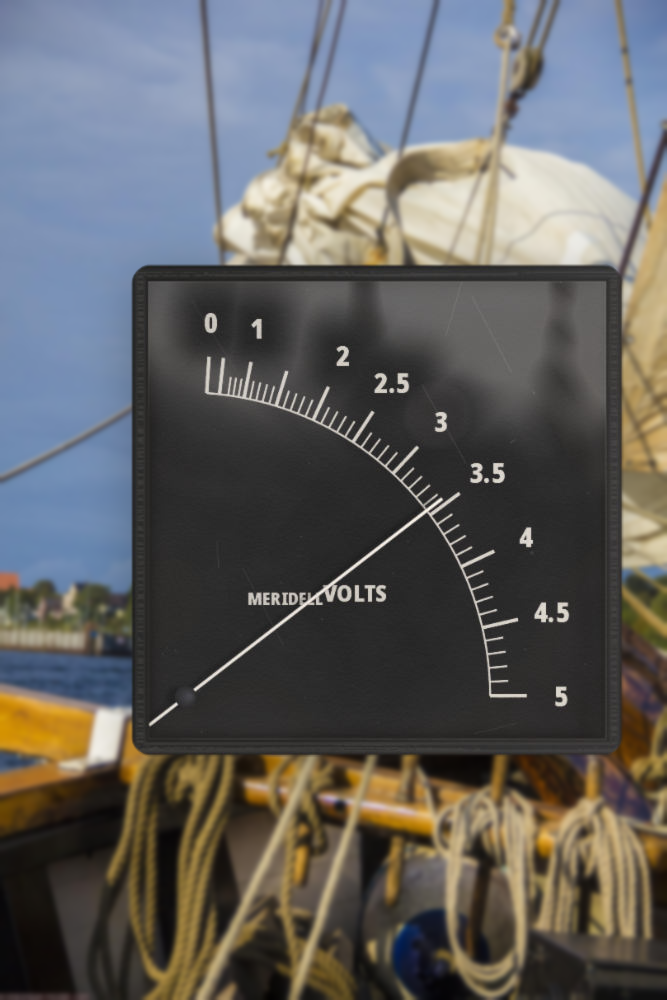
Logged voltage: 3.45 V
